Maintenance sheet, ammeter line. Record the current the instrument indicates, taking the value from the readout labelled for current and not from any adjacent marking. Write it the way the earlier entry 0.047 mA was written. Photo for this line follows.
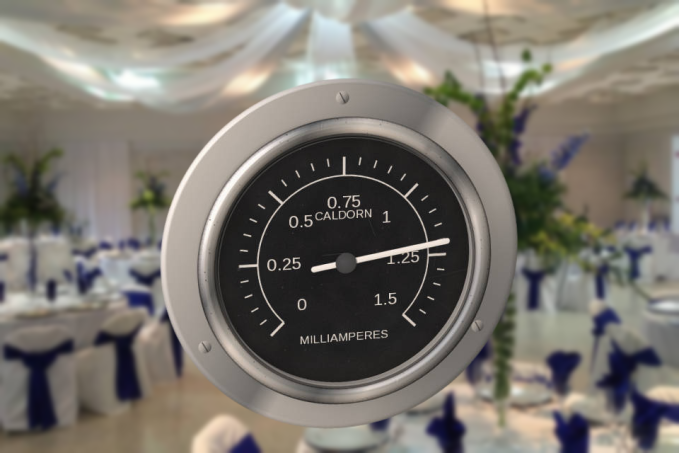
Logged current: 1.2 mA
